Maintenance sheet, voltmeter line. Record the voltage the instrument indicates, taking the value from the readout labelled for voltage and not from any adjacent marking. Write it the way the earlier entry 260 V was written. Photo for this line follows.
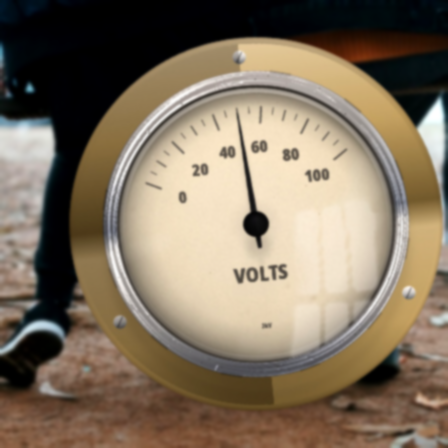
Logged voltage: 50 V
